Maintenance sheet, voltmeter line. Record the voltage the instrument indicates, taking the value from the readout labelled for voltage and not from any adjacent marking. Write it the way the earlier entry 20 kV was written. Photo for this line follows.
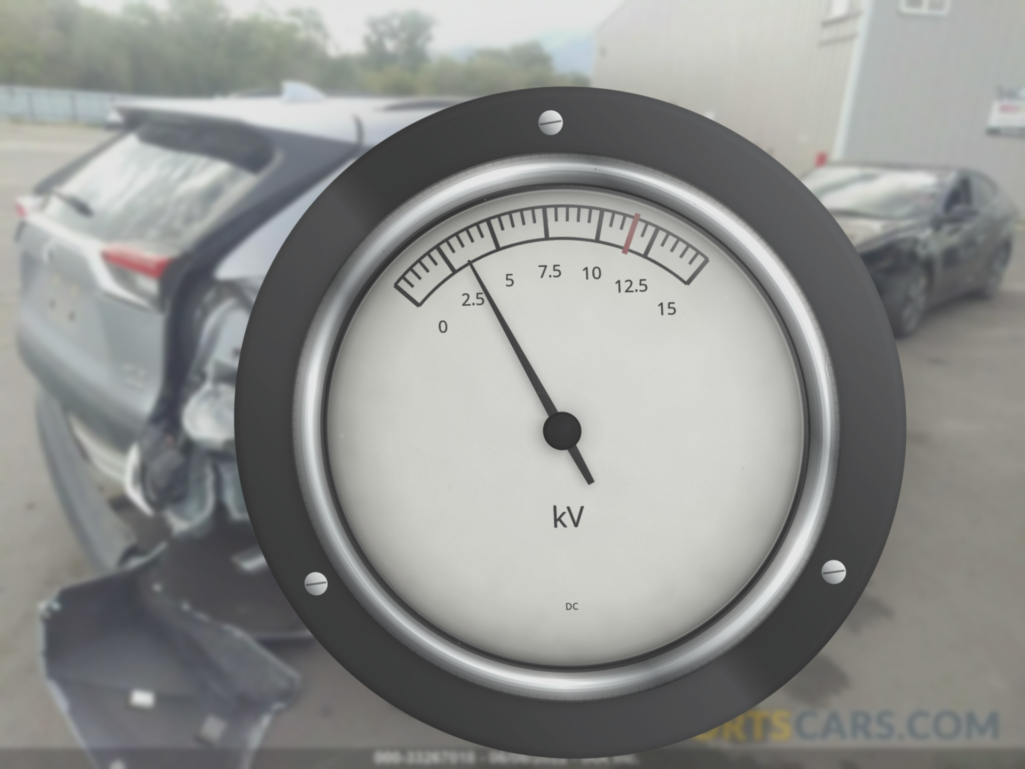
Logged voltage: 3.5 kV
